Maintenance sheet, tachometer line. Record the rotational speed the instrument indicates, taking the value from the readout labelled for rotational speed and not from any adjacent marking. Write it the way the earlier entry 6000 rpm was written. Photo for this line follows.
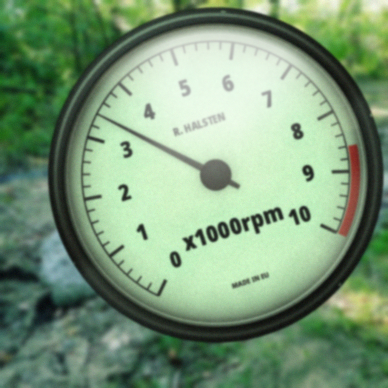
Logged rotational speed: 3400 rpm
